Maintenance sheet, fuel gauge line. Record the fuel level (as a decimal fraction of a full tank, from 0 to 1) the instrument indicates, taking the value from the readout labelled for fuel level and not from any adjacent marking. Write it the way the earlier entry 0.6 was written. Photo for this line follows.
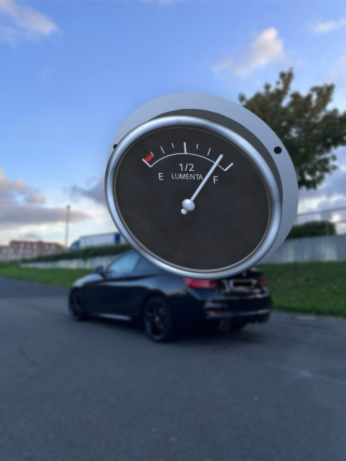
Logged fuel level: 0.875
